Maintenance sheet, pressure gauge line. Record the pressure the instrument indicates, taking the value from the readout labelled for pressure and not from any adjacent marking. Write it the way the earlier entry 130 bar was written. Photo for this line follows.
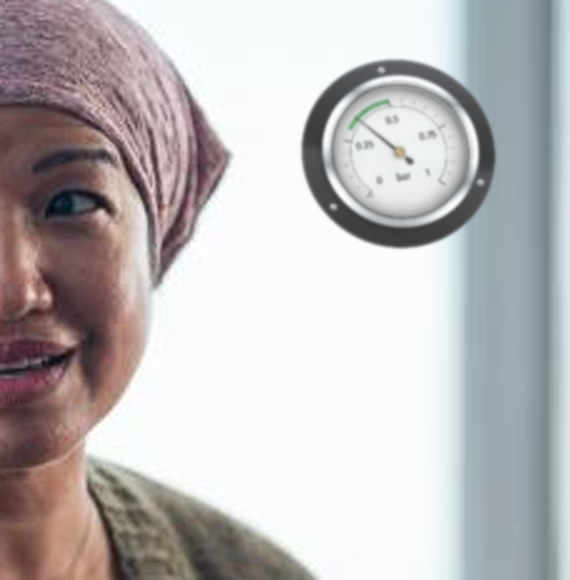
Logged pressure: 0.35 bar
